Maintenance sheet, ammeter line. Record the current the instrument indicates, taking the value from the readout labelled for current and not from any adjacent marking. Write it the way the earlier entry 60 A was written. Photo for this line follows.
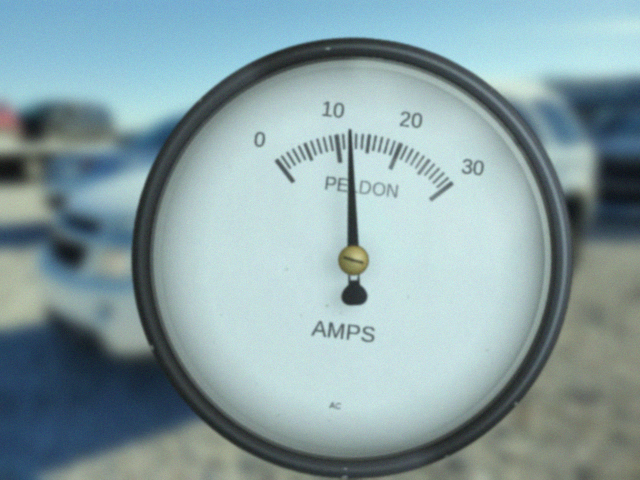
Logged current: 12 A
